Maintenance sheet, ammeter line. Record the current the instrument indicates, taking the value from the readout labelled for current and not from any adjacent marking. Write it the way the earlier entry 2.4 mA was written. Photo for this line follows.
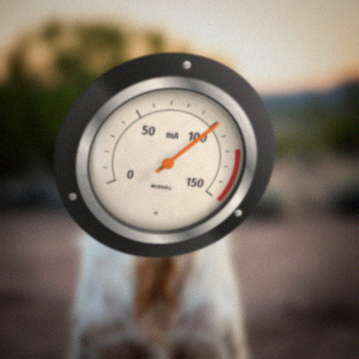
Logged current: 100 mA
